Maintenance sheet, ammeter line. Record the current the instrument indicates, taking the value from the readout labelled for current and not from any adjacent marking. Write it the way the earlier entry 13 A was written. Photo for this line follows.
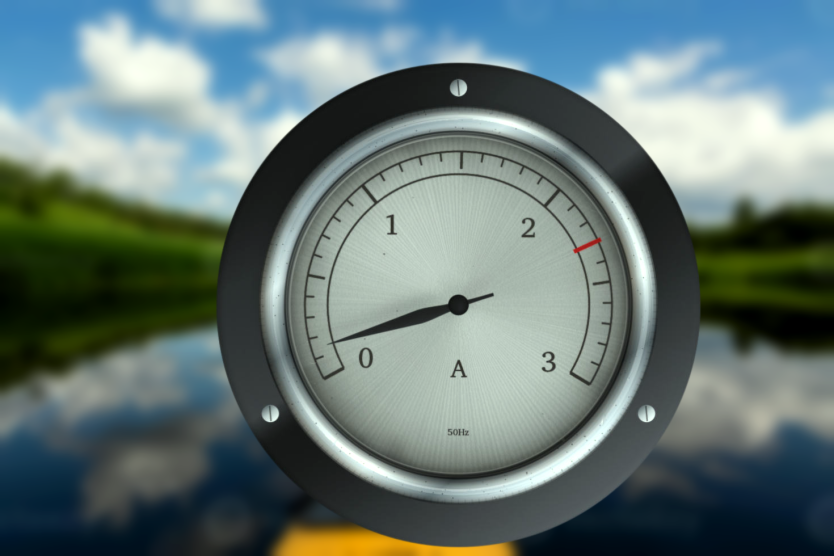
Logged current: 0.15 A
